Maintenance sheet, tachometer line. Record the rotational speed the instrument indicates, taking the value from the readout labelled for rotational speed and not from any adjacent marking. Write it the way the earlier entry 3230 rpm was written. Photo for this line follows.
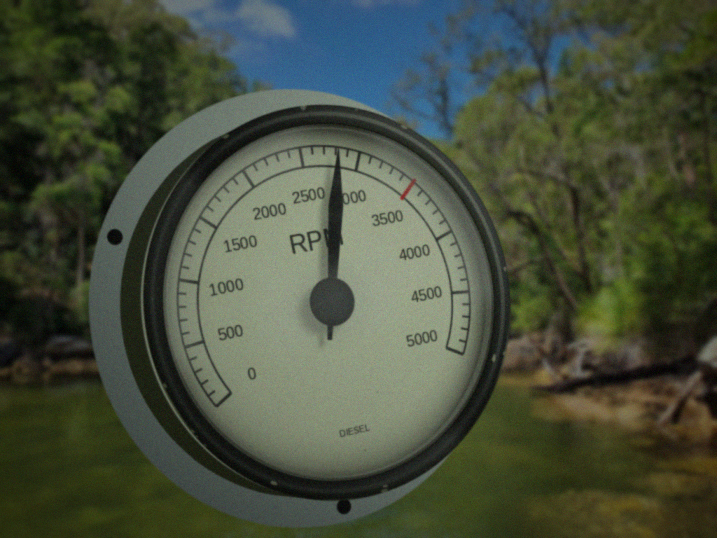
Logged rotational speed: 2800 rpm
